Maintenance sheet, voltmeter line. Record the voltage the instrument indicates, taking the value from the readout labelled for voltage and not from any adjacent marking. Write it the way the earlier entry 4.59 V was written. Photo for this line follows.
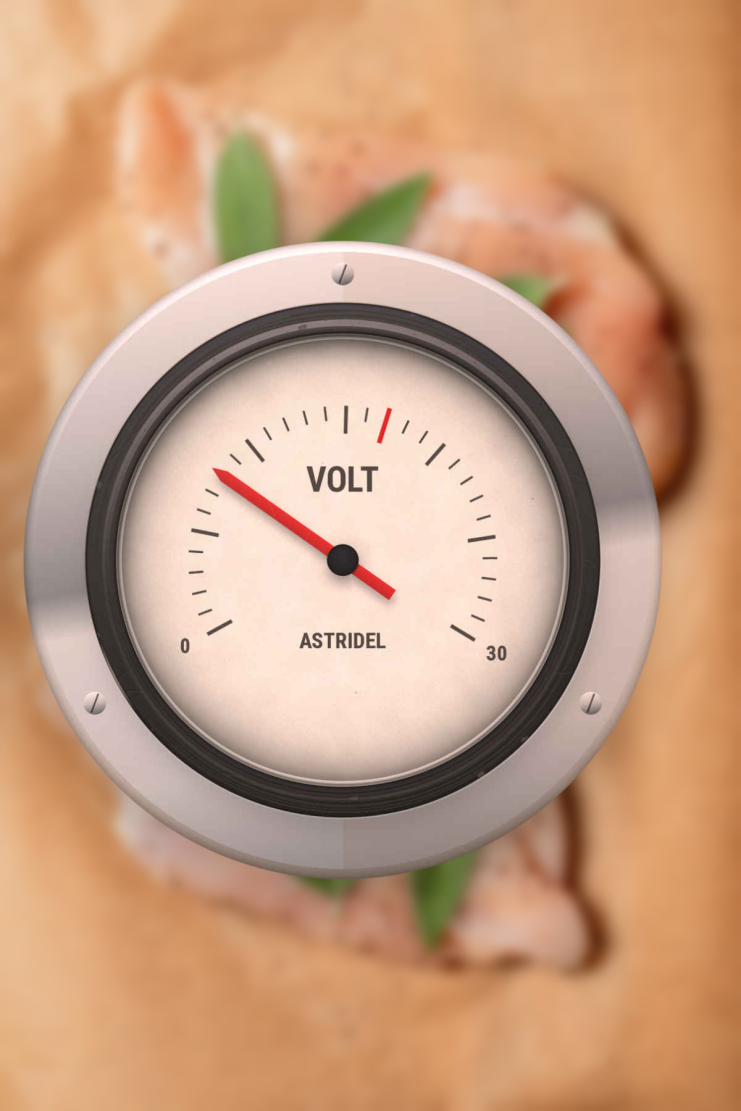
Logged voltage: 8 V
